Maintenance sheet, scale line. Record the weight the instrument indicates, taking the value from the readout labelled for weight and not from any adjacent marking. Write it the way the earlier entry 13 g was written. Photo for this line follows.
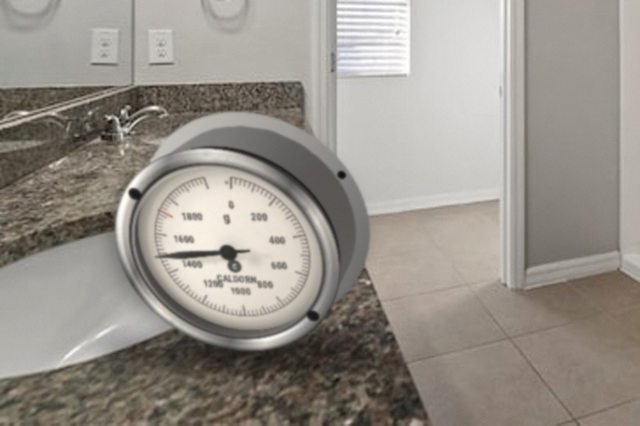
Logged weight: 1500 g
